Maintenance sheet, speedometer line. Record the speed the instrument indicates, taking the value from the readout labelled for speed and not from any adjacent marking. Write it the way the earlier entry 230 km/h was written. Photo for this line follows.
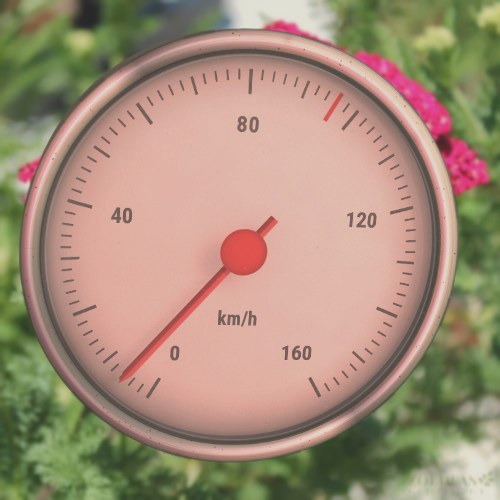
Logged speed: 6 km/h
